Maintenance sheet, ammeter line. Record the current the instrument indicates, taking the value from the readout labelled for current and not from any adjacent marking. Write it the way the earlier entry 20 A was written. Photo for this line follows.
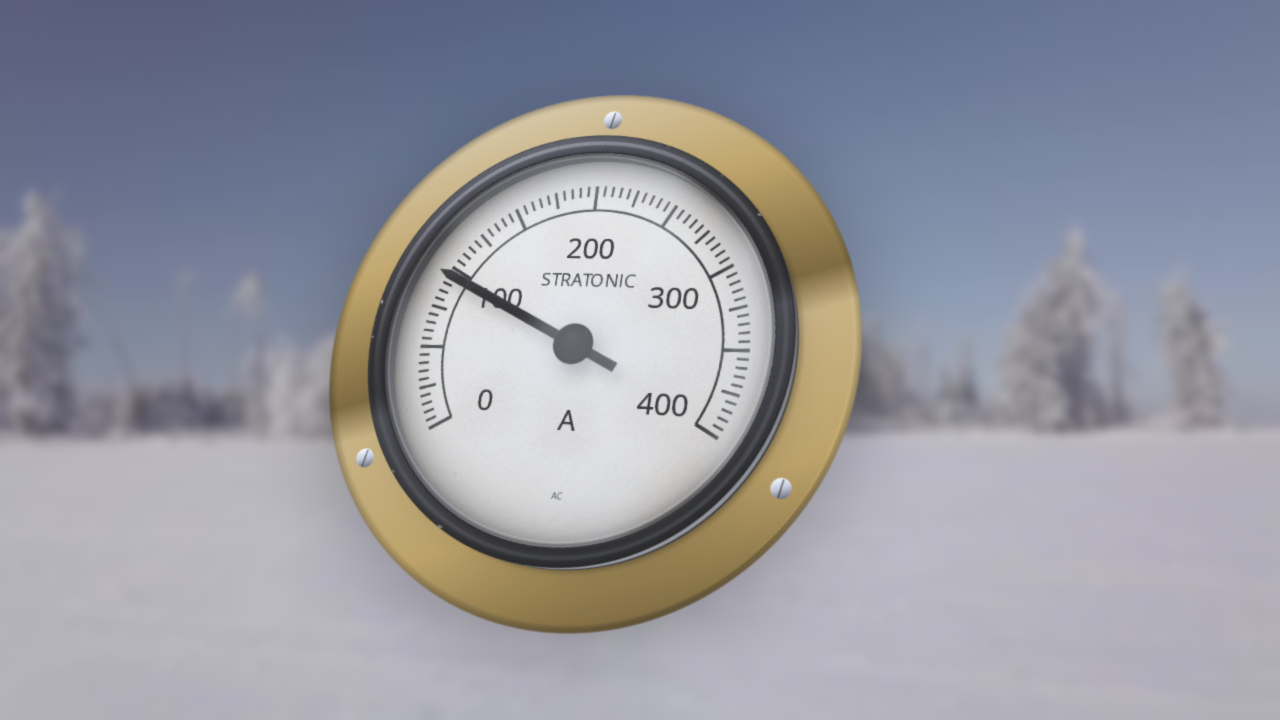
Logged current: 95 A
